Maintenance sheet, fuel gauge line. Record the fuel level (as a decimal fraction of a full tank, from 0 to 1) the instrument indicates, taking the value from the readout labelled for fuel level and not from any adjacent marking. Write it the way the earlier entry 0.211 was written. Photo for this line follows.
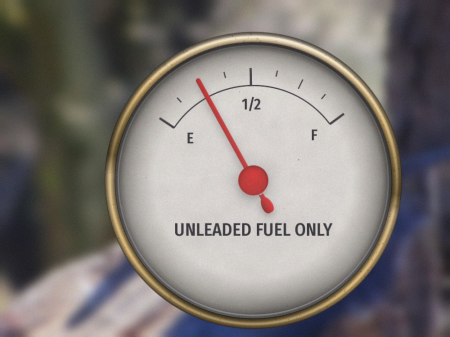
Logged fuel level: 0.25
